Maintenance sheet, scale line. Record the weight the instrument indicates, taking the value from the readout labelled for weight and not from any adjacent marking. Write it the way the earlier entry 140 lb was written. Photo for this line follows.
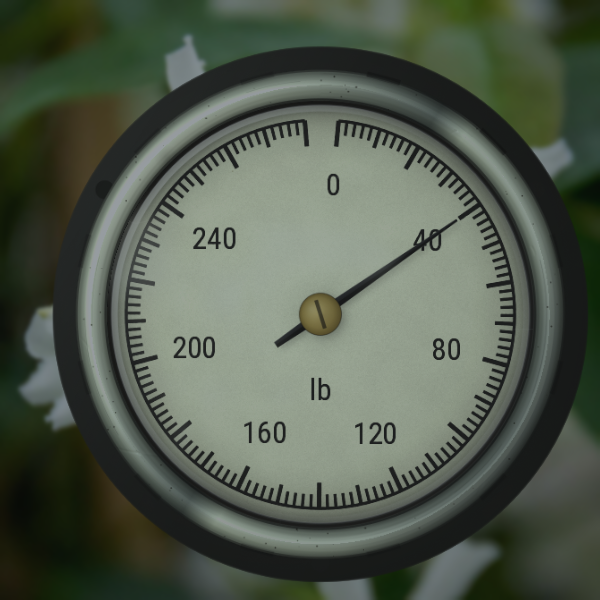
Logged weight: 40 lb
